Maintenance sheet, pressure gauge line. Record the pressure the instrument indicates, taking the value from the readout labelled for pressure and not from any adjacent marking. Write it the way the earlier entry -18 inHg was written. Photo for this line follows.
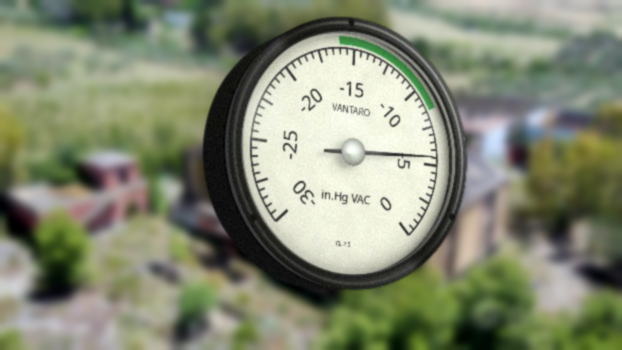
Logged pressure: -5.5 inHg
